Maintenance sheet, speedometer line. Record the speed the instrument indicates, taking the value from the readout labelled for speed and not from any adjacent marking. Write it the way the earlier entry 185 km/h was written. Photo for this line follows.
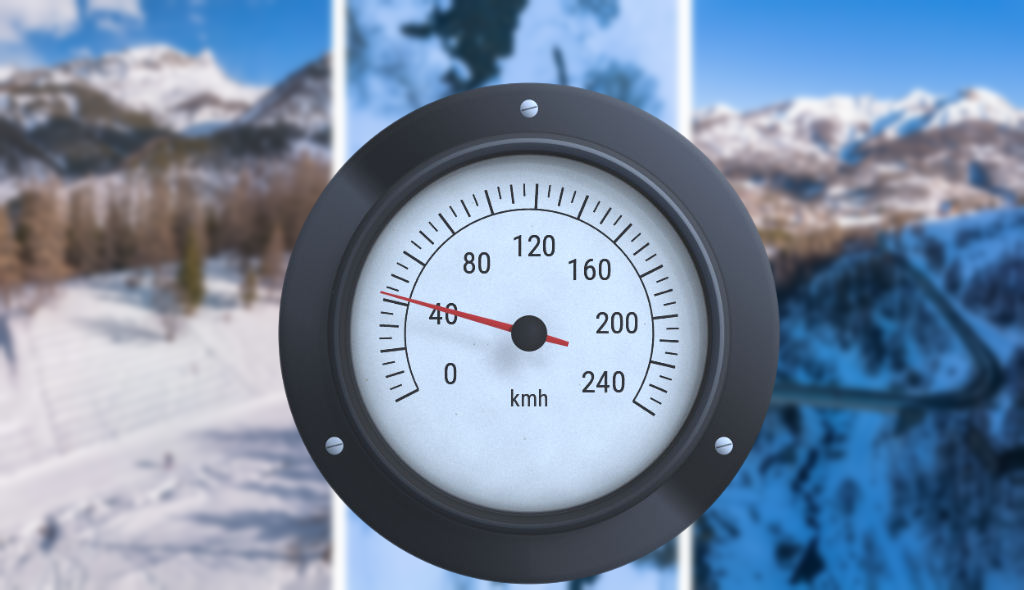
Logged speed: 42.5 km/h
